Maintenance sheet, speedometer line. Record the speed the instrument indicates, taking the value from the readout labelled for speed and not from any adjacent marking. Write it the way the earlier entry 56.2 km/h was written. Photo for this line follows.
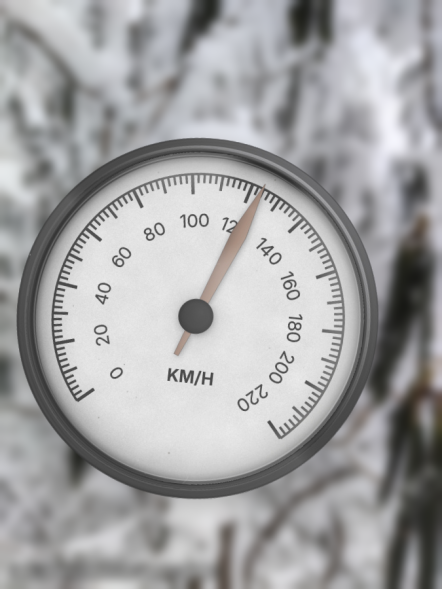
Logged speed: 124 km/h
